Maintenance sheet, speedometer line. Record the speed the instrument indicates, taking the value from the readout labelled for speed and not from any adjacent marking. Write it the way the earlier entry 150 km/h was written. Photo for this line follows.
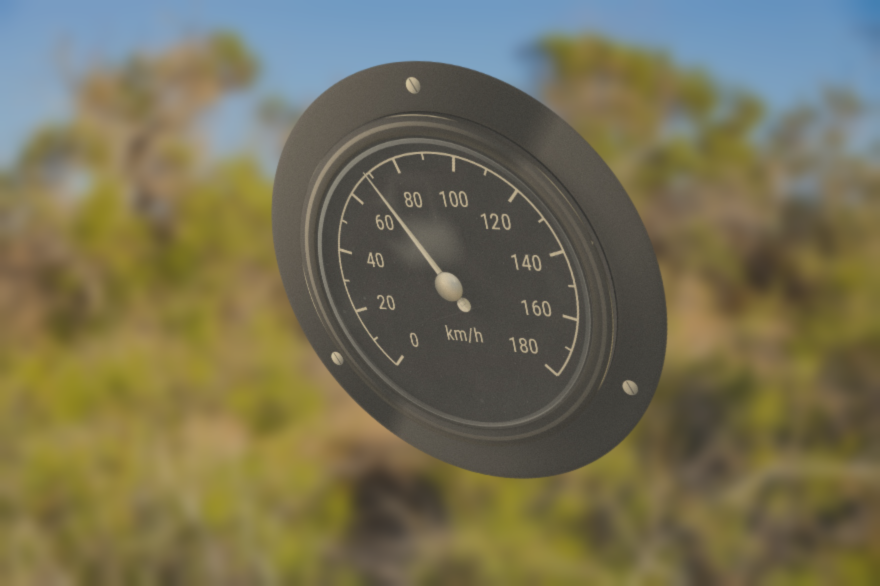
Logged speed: 70 km/h
